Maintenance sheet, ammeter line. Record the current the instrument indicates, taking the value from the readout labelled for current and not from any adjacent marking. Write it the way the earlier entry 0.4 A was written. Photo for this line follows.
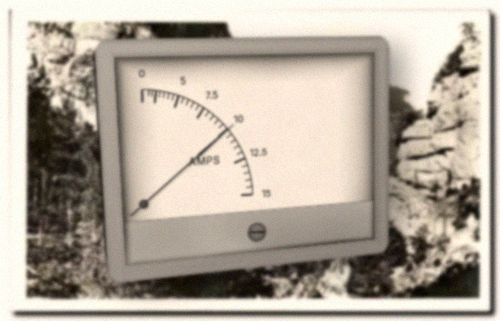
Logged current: 10 A
